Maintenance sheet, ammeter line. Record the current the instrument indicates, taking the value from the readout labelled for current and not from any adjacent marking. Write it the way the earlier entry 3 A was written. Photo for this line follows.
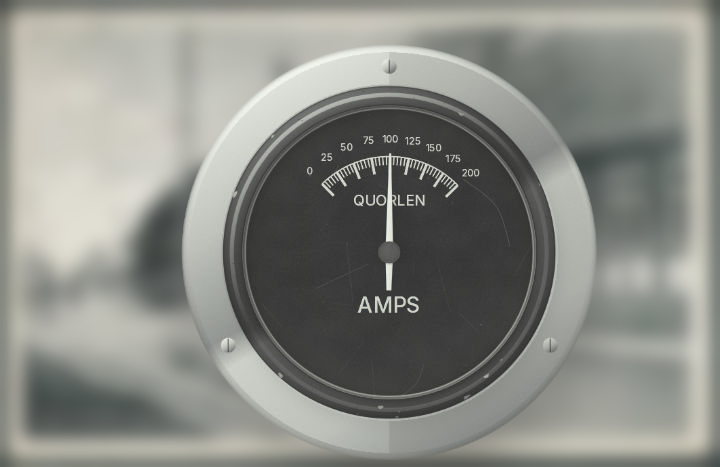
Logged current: 100 A
